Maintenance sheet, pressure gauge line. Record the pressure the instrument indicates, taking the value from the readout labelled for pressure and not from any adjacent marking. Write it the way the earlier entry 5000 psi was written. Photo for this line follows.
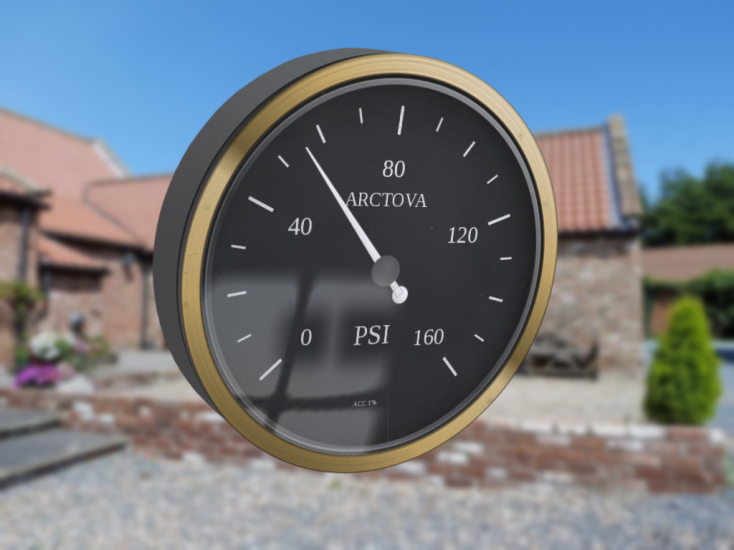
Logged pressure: 55 psi
